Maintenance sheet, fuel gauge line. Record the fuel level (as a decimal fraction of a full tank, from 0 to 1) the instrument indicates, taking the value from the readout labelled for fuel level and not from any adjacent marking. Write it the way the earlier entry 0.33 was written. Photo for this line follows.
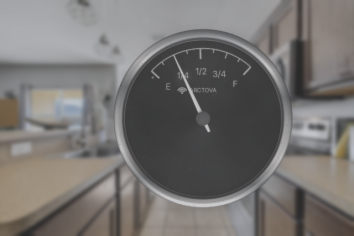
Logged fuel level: 0.25
